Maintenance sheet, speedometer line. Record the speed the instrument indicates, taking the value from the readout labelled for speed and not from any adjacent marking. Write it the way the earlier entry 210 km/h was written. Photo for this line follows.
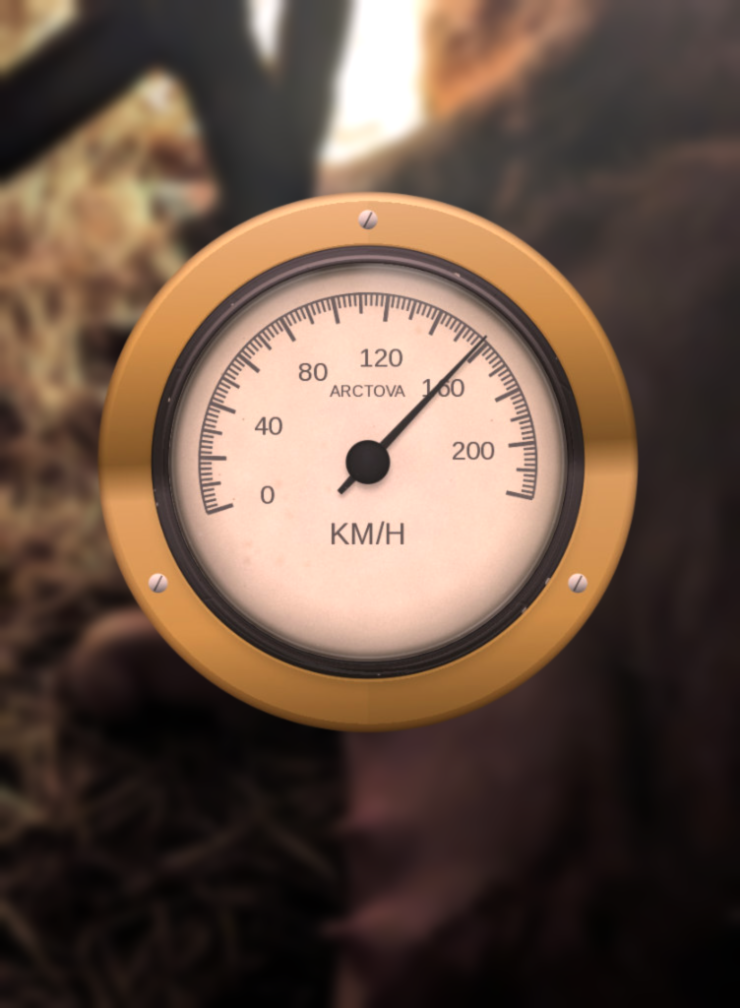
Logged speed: 158 km/h
